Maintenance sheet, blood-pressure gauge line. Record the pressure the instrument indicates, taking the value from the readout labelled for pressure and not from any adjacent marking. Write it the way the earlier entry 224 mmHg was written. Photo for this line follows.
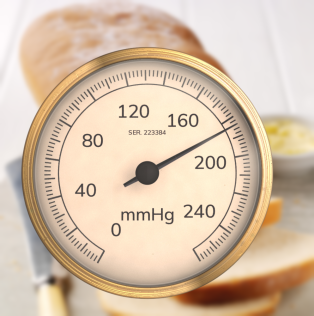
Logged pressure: 184 mmHg
